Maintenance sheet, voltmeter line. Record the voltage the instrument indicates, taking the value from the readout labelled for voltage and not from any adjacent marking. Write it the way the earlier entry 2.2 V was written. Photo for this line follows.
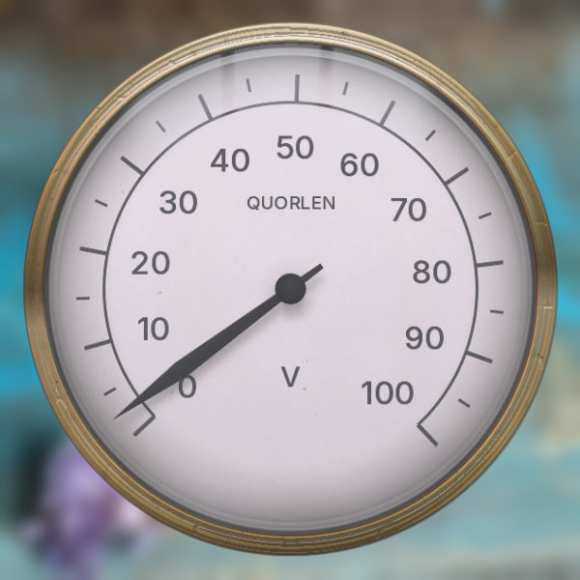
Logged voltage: 2.5 V
